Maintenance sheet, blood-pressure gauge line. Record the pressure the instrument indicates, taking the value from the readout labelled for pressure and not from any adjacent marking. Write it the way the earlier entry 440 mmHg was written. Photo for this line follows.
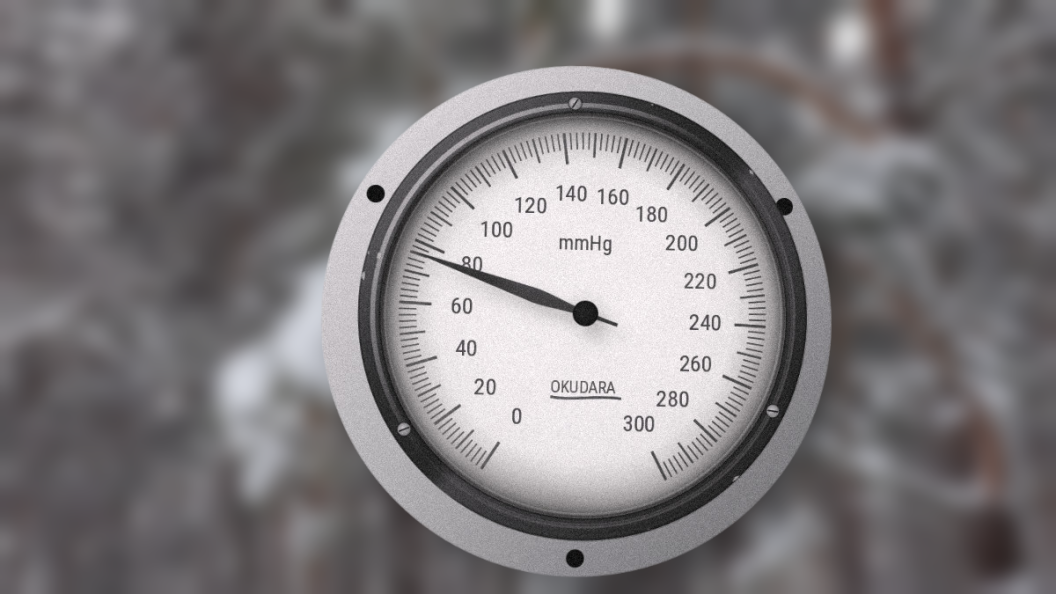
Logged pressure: 76 mmHg
